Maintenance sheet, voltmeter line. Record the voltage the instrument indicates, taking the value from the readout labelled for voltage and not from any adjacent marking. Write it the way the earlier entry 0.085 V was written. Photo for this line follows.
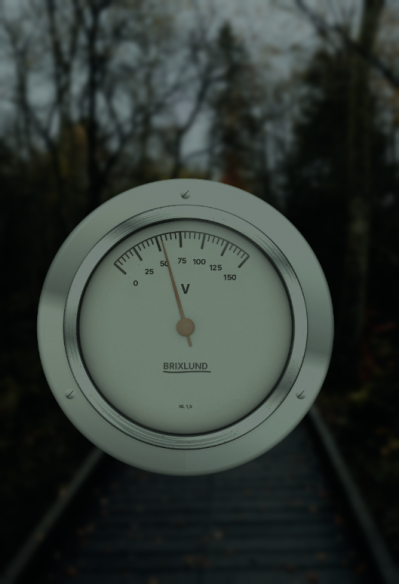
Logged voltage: 55 V
